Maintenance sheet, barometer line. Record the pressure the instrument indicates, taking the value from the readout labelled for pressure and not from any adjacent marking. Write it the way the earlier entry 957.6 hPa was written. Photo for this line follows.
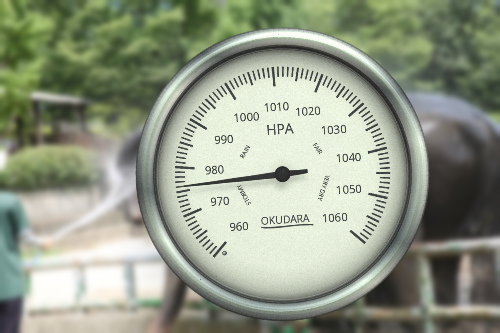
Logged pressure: 976 hPa
